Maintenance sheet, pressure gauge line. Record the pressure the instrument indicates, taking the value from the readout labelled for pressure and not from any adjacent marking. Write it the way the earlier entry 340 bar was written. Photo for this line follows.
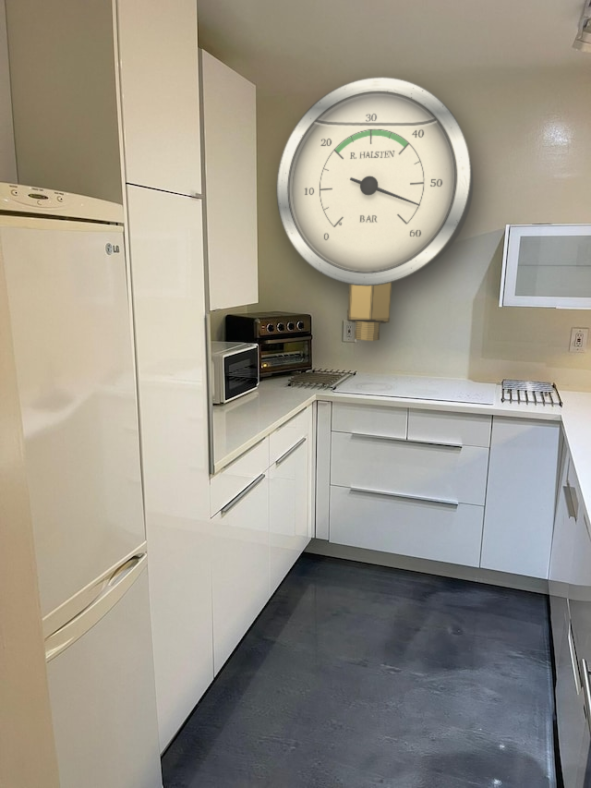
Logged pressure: 55 bar
